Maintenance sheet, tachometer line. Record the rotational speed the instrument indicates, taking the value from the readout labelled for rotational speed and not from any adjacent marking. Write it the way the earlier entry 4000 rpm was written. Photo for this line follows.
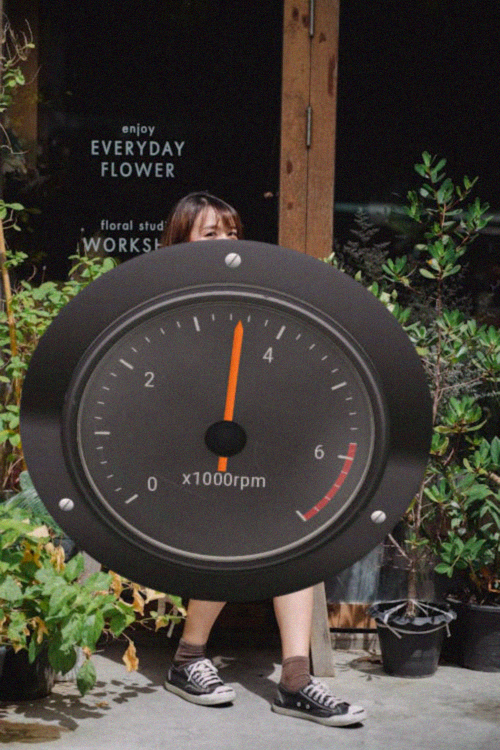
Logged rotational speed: 3500 rpm
